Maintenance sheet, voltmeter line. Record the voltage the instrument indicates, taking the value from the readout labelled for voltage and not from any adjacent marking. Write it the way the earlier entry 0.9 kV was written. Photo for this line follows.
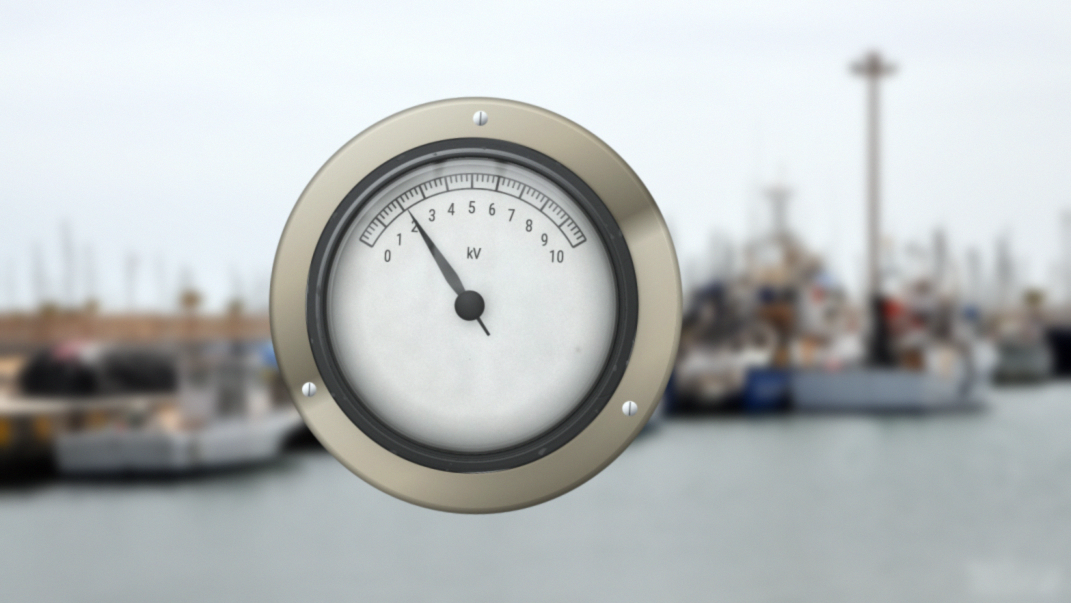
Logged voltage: 2.2 kV
